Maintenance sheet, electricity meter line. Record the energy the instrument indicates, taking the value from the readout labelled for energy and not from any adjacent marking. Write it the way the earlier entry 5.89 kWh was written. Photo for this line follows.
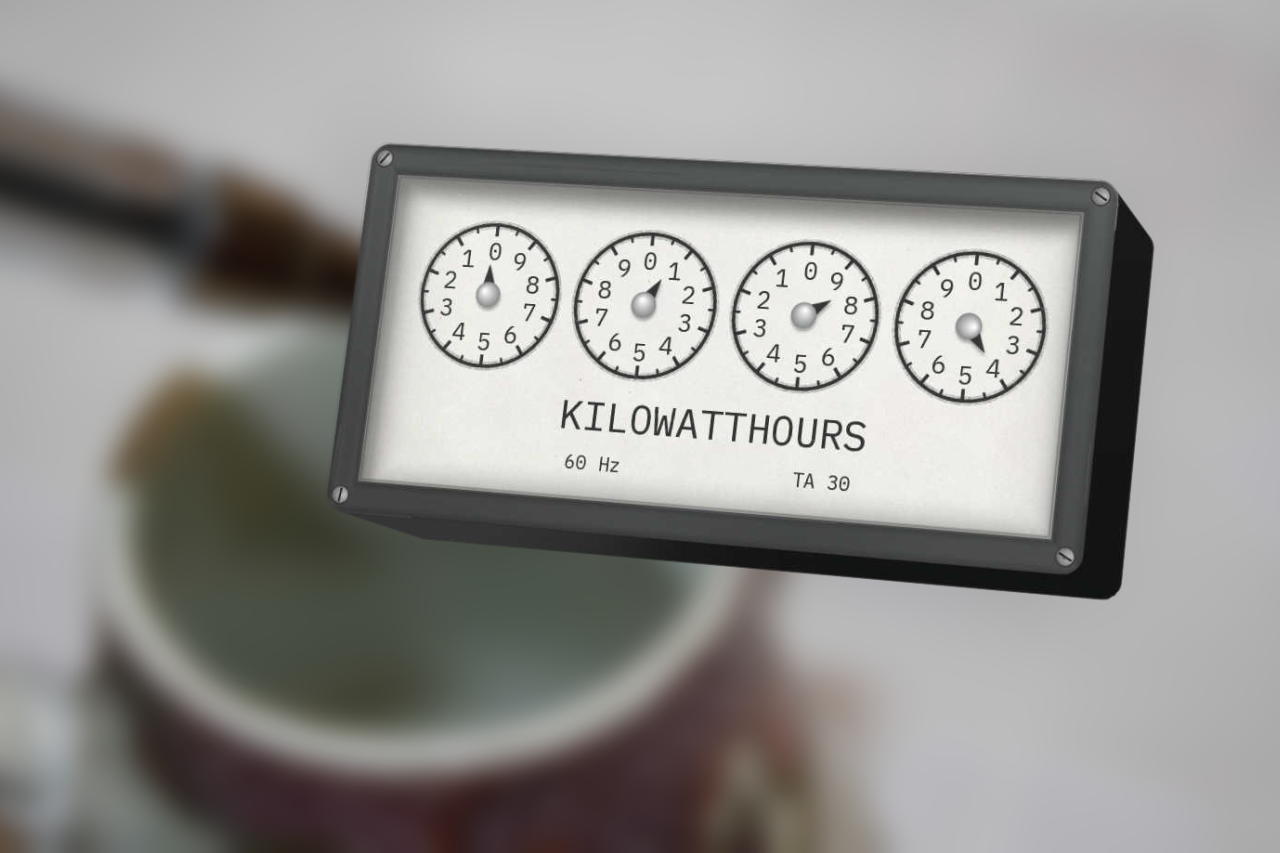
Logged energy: 84 kWh
